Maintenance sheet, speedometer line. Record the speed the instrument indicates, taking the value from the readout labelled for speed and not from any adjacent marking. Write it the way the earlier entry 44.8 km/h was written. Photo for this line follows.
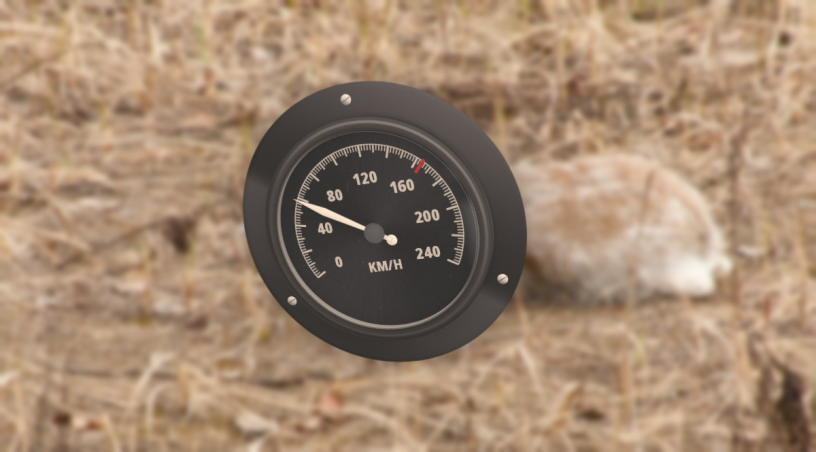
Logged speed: 60 km/h
